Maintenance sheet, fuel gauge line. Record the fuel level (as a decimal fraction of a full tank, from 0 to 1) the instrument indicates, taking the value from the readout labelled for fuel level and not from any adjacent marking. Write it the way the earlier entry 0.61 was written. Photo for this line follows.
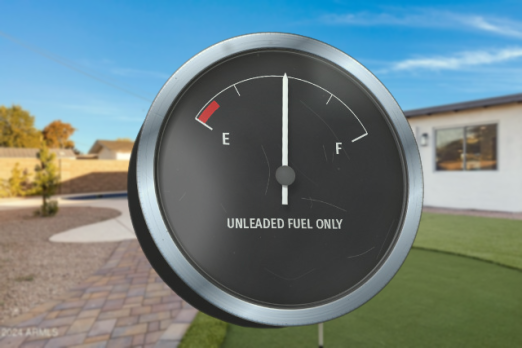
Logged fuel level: 0.5
